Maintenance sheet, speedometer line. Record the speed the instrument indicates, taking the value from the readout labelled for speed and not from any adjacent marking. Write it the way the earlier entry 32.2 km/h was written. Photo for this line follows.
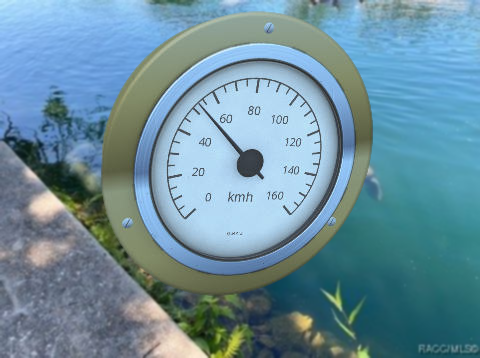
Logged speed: 52.5 km/h
